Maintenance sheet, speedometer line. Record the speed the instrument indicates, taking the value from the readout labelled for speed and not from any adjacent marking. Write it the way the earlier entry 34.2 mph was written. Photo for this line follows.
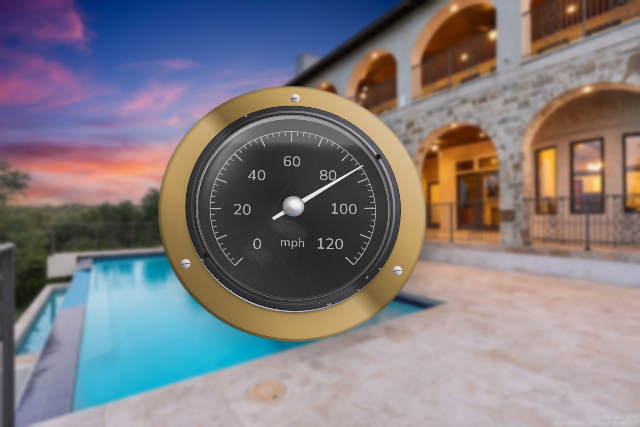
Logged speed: 86 mph
